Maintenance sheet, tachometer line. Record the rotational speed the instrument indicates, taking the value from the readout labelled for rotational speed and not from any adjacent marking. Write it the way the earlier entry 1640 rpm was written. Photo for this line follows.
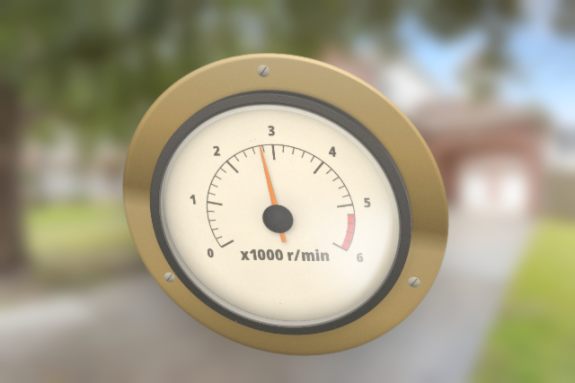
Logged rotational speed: 2800 rpm
